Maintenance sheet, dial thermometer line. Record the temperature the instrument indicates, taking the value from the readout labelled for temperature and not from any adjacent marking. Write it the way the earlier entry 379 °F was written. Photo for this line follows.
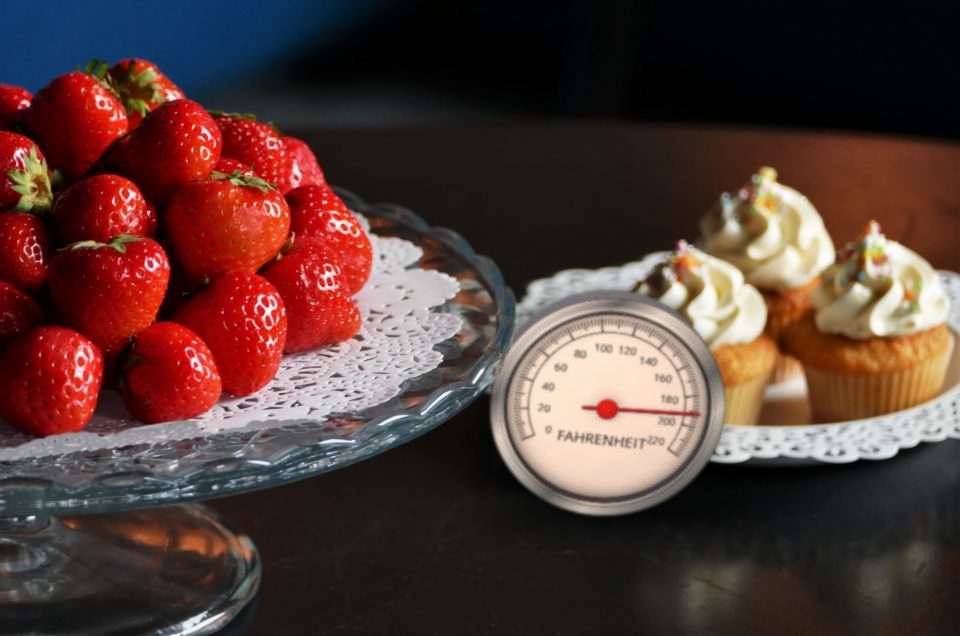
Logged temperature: 190 °F
